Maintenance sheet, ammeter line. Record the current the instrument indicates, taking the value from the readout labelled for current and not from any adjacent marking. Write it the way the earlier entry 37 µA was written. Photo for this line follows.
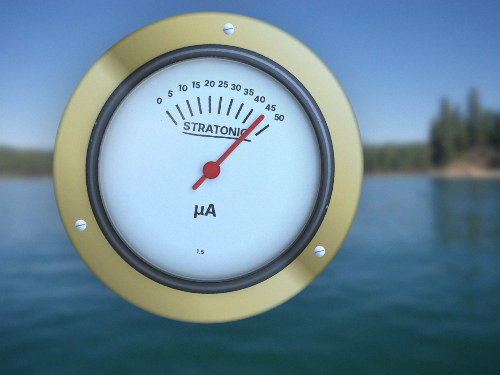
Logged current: 45 µA
